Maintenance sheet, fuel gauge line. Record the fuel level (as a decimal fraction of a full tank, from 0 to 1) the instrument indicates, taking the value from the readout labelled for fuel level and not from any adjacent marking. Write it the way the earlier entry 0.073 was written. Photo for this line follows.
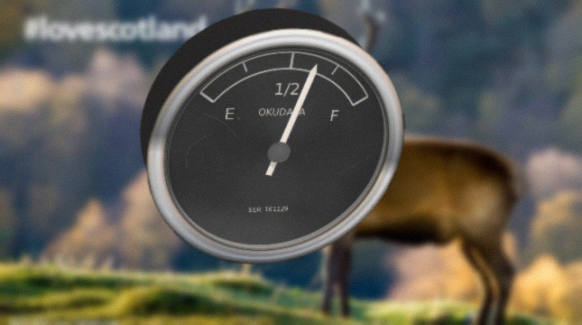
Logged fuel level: 0.625
